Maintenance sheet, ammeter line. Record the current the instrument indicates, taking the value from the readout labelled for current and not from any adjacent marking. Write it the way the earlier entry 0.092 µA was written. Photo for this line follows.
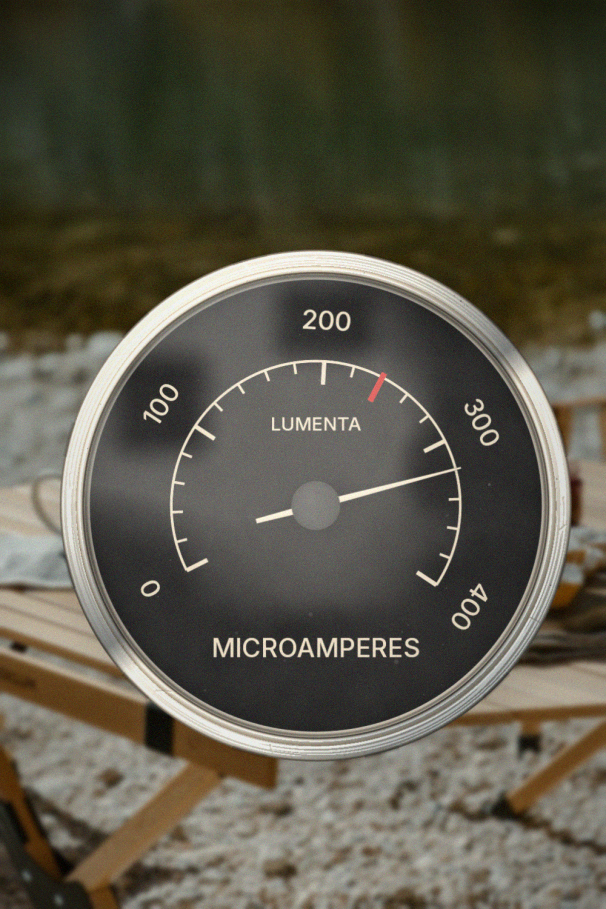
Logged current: 320 µA
